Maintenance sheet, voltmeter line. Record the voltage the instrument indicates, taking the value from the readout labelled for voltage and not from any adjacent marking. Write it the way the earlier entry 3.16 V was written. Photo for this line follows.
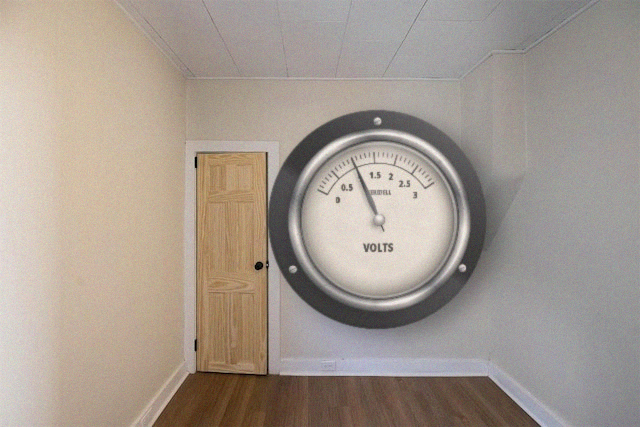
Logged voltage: 1 V
